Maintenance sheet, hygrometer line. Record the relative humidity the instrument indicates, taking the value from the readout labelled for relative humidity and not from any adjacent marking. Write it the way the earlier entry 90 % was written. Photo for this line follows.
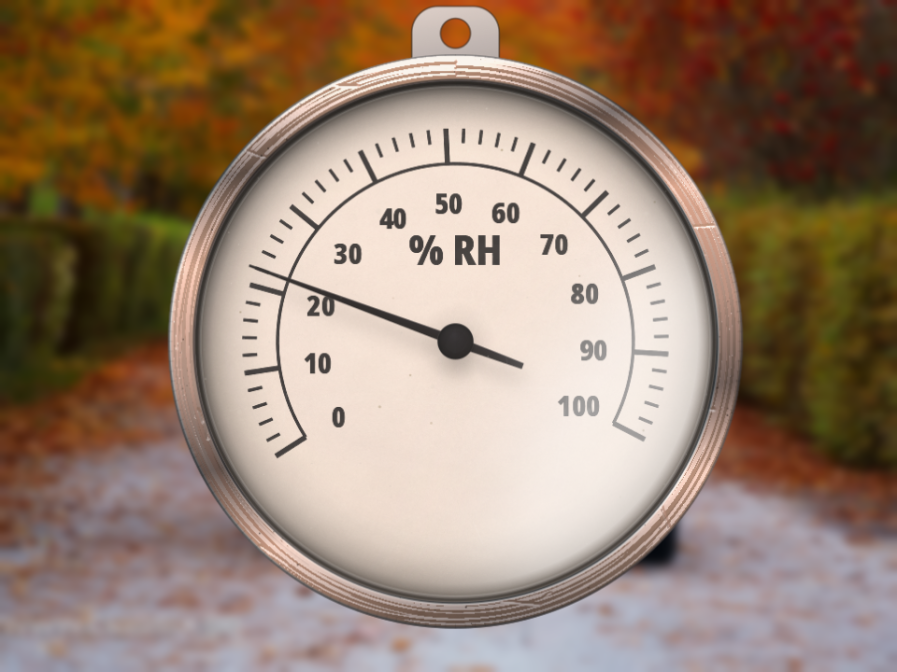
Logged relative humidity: 22 %
